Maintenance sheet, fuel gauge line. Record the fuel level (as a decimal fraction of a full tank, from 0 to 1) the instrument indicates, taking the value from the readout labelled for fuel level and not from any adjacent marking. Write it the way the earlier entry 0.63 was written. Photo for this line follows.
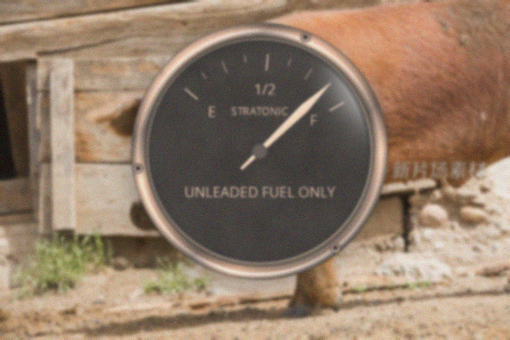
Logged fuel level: 0.875
